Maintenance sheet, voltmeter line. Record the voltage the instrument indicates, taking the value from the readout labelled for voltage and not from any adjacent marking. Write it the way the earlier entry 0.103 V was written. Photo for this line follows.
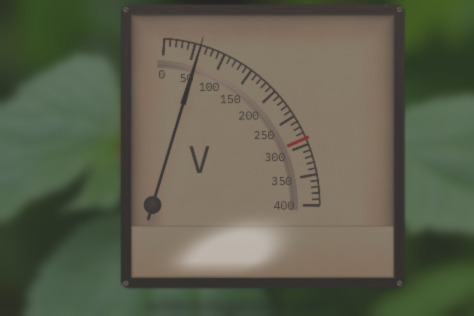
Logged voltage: 60 V
